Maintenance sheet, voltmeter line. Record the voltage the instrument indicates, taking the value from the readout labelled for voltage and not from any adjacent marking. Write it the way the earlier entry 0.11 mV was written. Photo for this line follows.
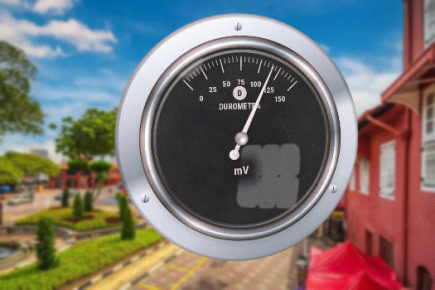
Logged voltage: 115 mV
